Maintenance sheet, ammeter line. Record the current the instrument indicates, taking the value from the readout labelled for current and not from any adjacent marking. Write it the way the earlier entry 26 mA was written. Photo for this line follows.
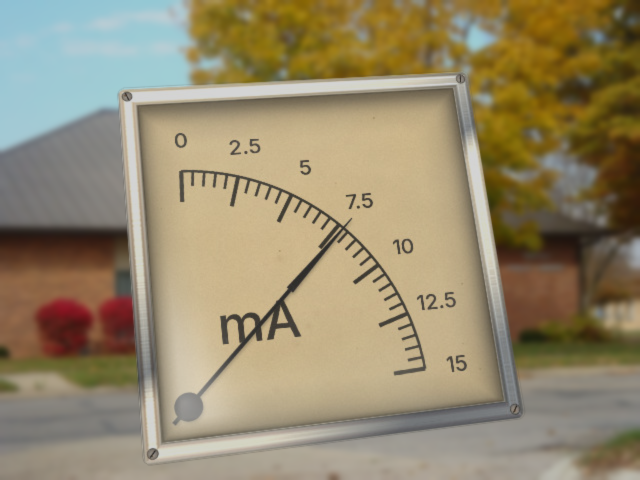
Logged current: 7.75 mA
